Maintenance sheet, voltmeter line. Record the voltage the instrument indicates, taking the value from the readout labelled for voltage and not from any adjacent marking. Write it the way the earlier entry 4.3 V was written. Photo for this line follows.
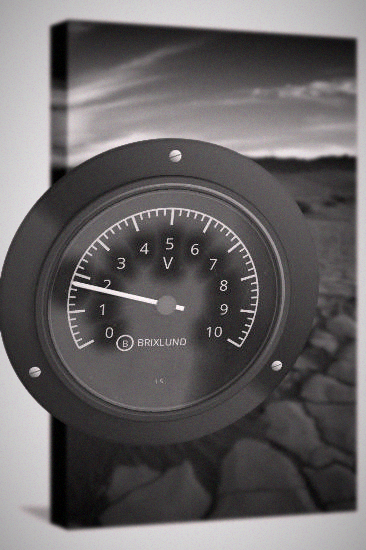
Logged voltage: 1.8 V
